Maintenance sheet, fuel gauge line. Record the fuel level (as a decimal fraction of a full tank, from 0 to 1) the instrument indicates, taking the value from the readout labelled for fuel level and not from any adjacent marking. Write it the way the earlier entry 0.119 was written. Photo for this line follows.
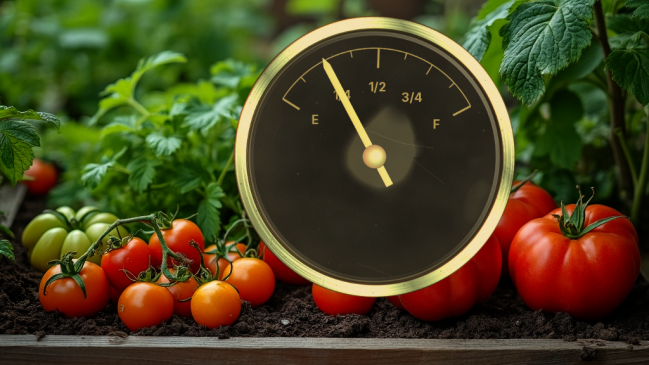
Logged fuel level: 0.25
